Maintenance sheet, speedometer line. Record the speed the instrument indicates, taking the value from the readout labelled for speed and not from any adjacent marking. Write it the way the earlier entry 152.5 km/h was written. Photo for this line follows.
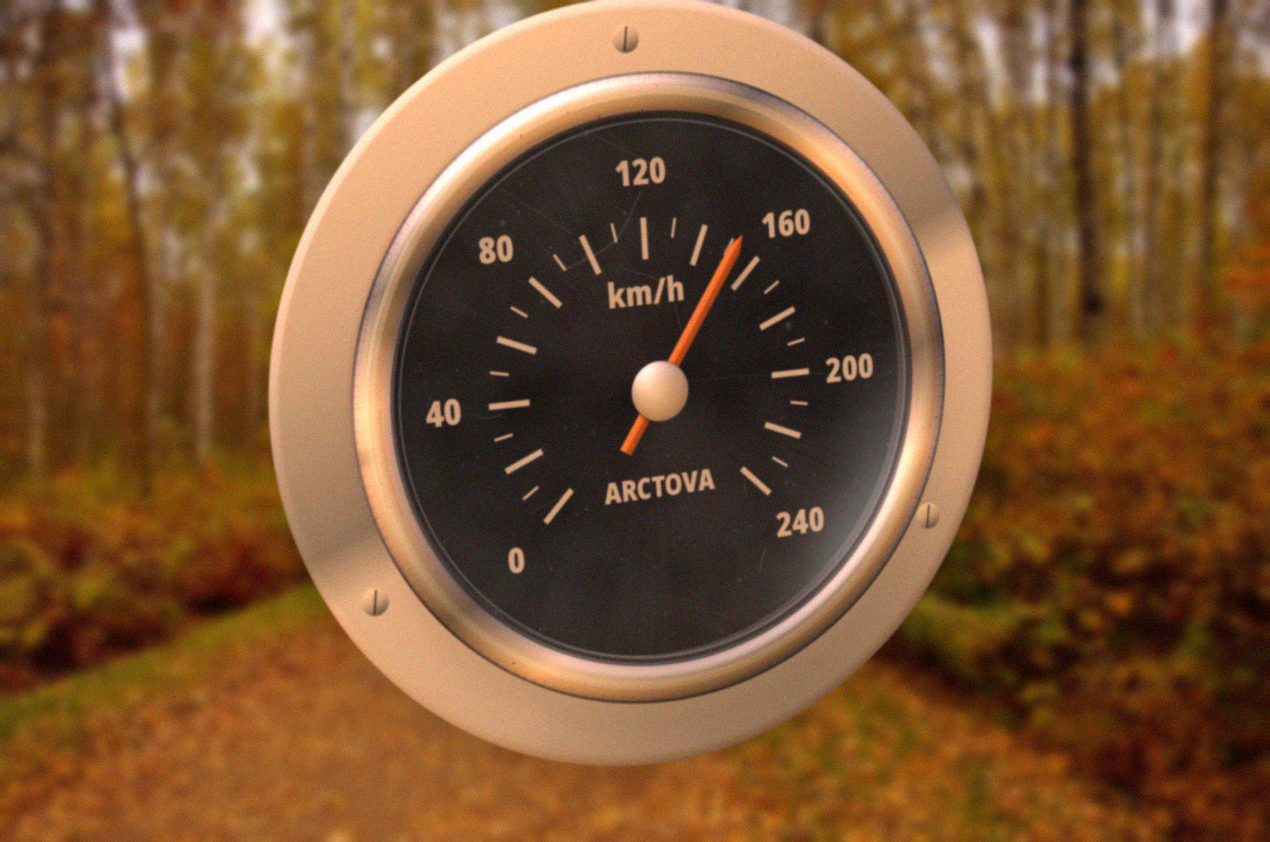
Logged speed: 150 km/h
